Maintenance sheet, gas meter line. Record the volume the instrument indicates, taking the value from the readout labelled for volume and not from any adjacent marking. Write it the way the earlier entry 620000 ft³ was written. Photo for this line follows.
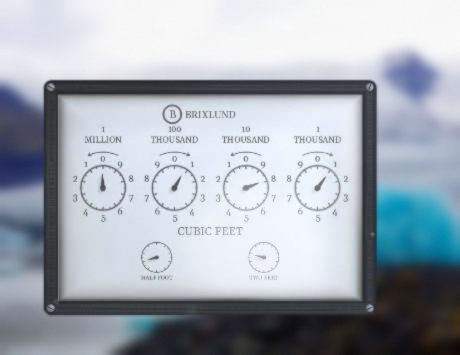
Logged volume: 8100 ft³
